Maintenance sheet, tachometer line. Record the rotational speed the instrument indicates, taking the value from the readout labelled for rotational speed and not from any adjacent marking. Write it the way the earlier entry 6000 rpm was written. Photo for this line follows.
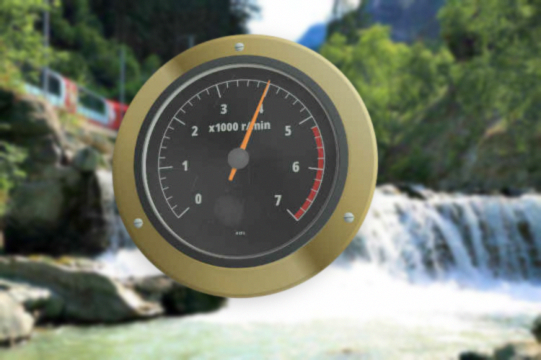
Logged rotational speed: 4000 rpm
